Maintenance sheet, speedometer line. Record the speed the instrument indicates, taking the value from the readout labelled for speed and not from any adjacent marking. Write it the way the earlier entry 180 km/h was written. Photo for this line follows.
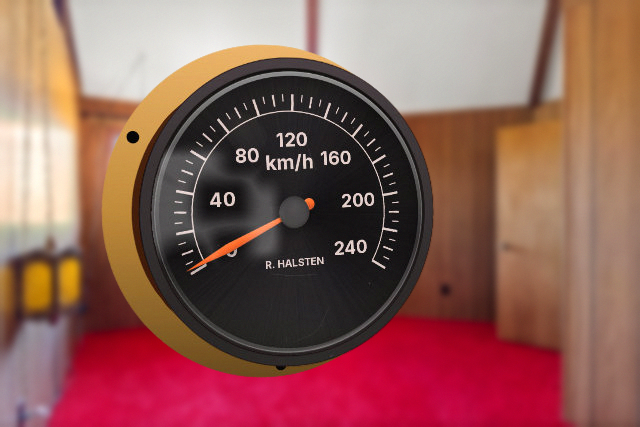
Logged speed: 2.5 km/h
